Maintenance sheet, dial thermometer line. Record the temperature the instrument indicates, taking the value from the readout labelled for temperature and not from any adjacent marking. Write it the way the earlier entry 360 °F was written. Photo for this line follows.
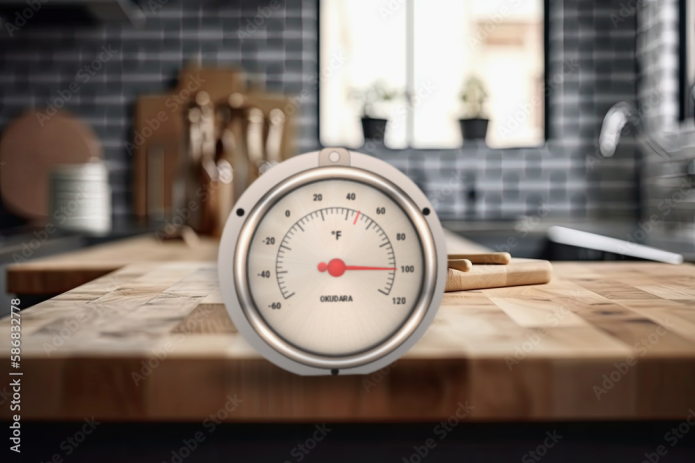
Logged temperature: 100 °F
